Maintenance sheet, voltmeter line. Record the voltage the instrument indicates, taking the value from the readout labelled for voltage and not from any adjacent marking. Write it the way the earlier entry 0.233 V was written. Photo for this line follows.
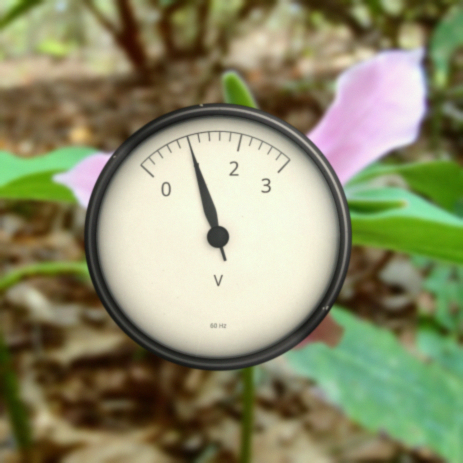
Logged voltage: 1 V
